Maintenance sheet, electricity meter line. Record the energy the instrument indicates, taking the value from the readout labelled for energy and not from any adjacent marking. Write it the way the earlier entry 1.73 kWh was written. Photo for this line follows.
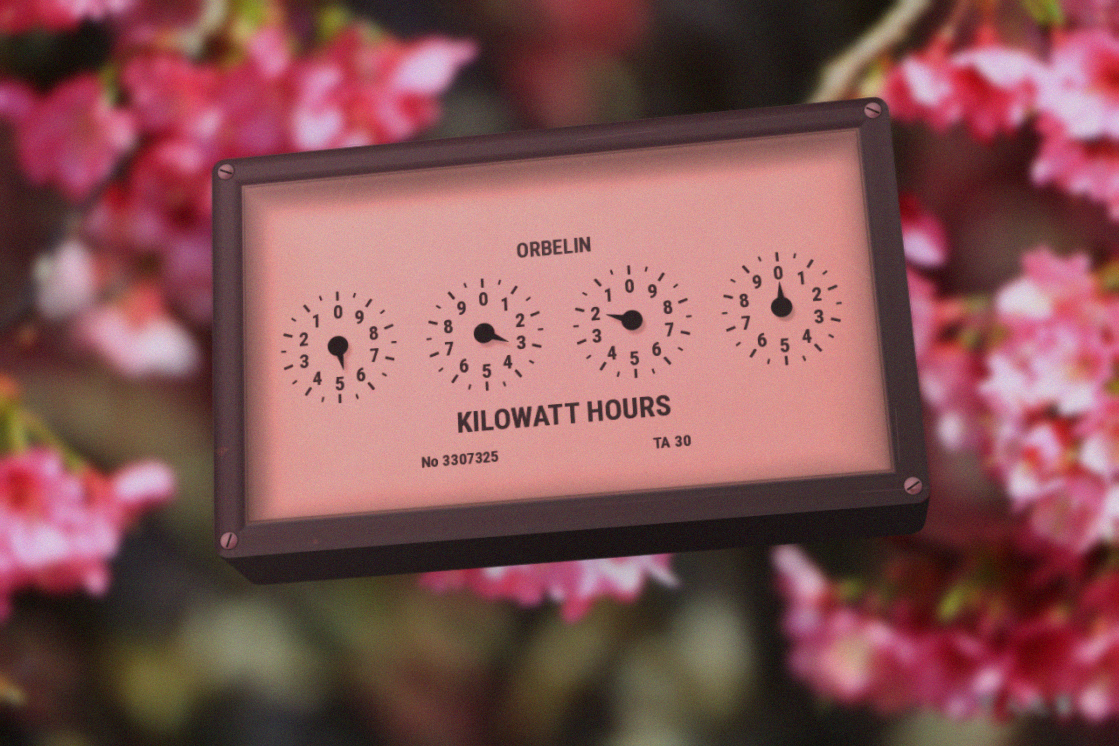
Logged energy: 5320 kWh
